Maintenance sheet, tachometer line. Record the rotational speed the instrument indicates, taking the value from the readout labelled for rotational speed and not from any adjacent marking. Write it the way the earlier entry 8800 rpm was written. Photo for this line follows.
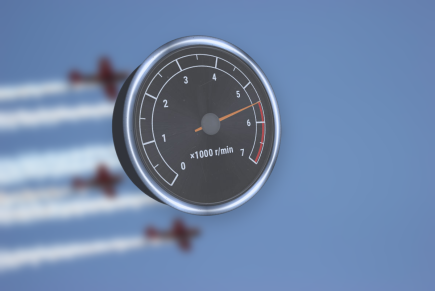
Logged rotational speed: 5500 rpm
